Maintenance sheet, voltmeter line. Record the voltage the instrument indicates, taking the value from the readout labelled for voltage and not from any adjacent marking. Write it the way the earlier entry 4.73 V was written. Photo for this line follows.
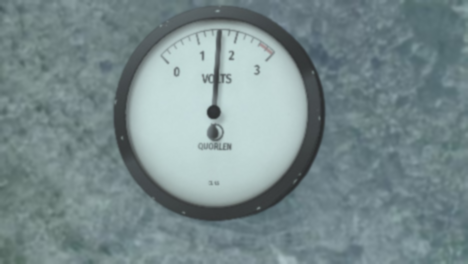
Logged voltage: 1.6 V
